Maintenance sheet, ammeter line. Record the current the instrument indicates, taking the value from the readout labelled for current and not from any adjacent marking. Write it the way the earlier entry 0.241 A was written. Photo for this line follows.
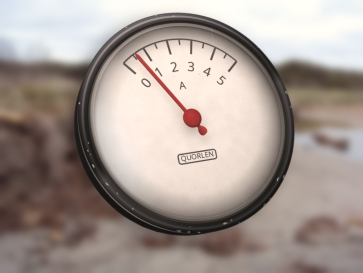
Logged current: 0.5 A
